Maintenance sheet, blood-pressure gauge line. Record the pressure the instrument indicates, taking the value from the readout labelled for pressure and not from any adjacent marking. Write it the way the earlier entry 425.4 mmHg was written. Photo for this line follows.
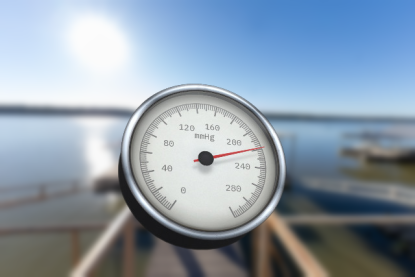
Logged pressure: 220 mmHg
